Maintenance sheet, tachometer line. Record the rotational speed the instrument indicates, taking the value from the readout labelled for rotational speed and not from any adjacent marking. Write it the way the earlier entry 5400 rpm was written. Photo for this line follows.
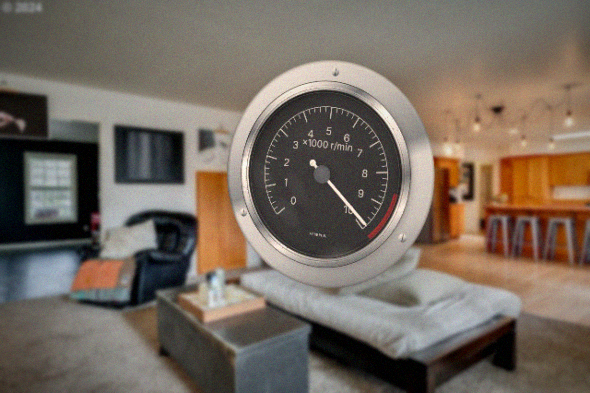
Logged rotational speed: 9800 rpm
